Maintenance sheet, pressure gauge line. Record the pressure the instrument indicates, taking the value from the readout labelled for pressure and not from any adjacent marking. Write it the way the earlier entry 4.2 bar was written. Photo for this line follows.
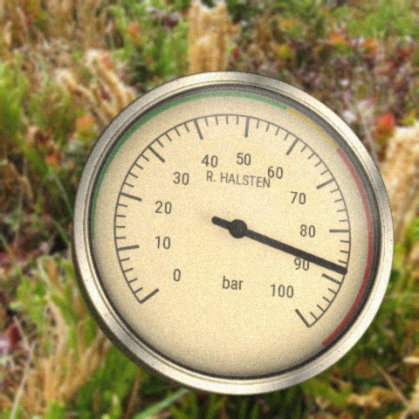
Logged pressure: 88 bar
